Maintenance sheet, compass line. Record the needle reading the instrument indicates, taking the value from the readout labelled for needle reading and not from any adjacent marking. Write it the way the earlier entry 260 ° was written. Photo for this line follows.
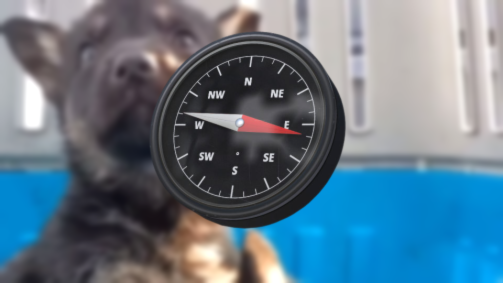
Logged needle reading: 100 °
